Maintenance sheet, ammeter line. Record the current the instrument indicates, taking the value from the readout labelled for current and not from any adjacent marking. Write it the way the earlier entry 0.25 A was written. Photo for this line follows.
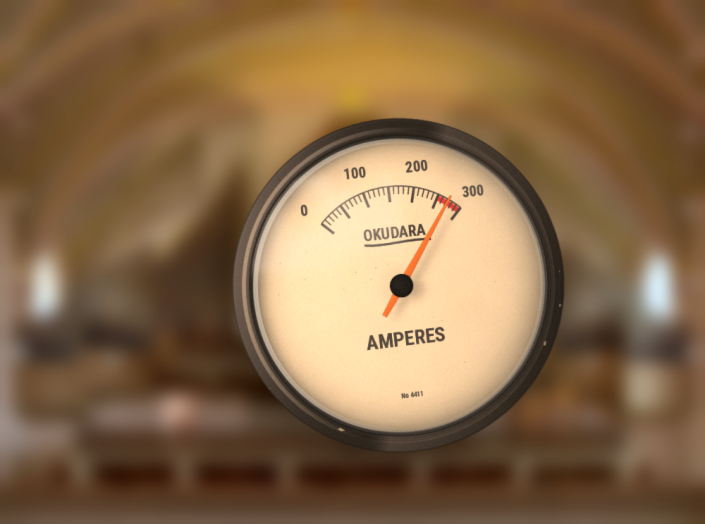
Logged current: 270 A
